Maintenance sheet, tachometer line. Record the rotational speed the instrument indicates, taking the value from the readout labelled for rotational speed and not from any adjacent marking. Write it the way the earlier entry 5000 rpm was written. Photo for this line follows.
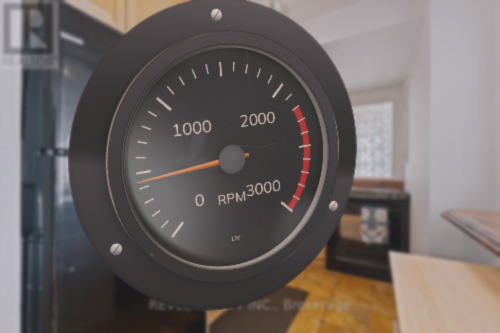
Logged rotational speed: 450 rpm
